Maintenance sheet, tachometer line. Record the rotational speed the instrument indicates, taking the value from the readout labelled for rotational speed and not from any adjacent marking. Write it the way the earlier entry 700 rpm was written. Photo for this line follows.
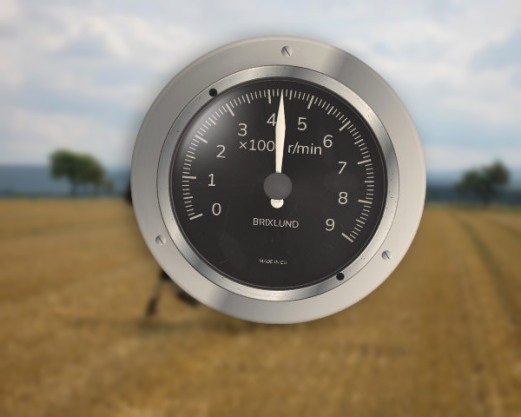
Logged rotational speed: 4300 rpm
